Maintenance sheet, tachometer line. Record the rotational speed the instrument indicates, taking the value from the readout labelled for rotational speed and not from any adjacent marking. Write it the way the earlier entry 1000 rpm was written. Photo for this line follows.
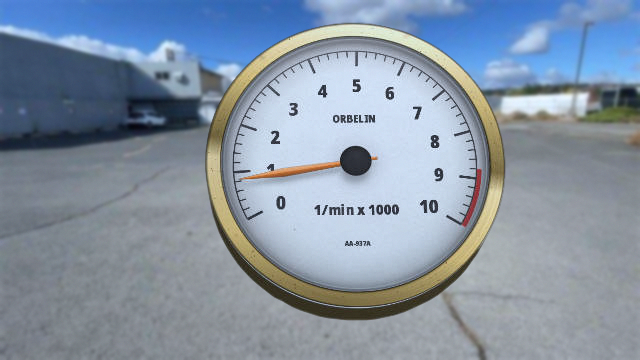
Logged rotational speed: 800 rpm
